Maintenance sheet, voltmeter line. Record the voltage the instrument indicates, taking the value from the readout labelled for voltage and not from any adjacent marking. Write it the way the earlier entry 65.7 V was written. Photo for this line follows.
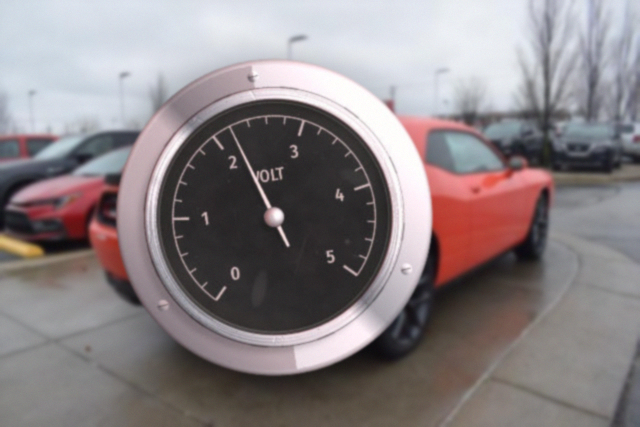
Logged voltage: 2.2 V
